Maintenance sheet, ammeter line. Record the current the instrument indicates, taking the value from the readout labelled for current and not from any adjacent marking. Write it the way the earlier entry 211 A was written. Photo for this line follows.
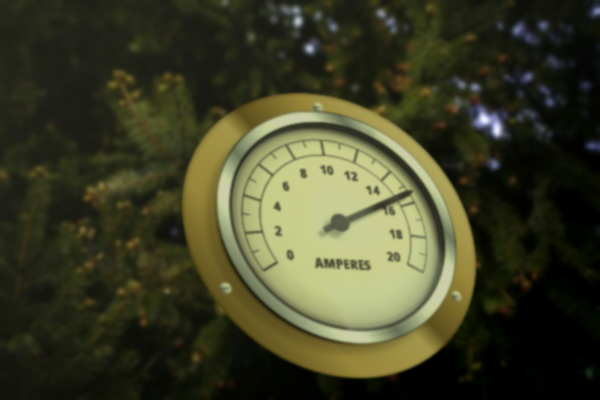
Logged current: 15.5 A
